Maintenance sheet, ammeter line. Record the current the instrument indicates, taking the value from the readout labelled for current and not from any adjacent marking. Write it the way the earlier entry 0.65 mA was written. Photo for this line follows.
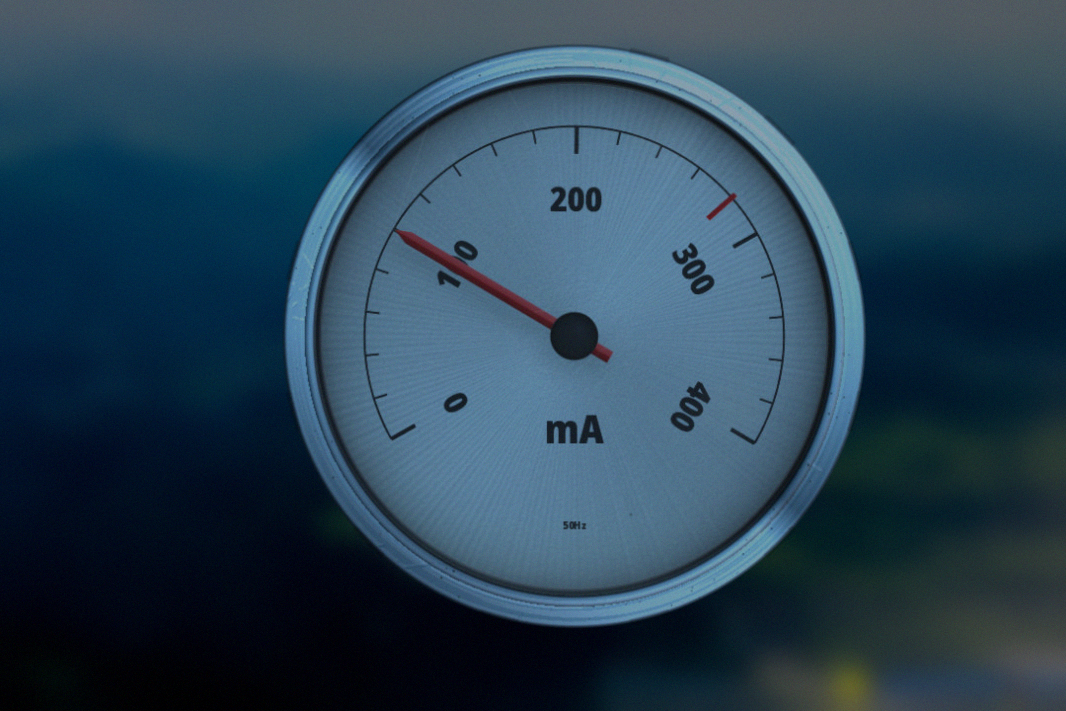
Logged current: 100 mA
